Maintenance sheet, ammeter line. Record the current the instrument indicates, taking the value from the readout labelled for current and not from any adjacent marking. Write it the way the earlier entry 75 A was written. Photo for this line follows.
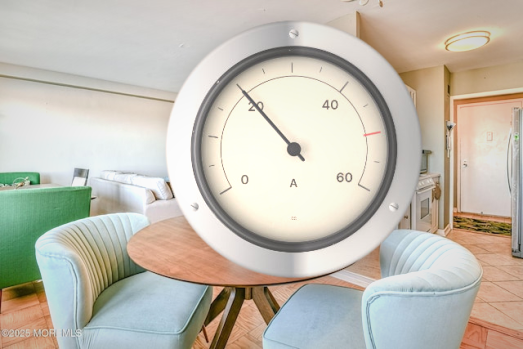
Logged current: 20 A
